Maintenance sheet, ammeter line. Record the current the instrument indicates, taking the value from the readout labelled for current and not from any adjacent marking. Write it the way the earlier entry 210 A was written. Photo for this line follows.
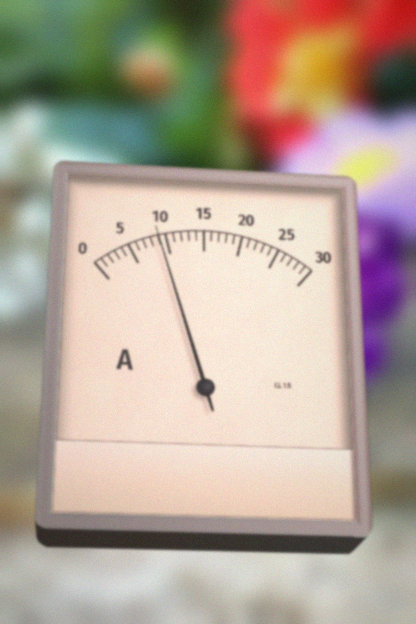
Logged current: 9 A
